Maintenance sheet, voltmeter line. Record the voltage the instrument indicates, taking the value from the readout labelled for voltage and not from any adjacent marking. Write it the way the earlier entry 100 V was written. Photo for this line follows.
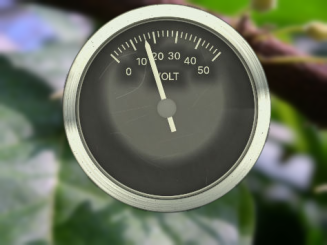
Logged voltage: 16 V
